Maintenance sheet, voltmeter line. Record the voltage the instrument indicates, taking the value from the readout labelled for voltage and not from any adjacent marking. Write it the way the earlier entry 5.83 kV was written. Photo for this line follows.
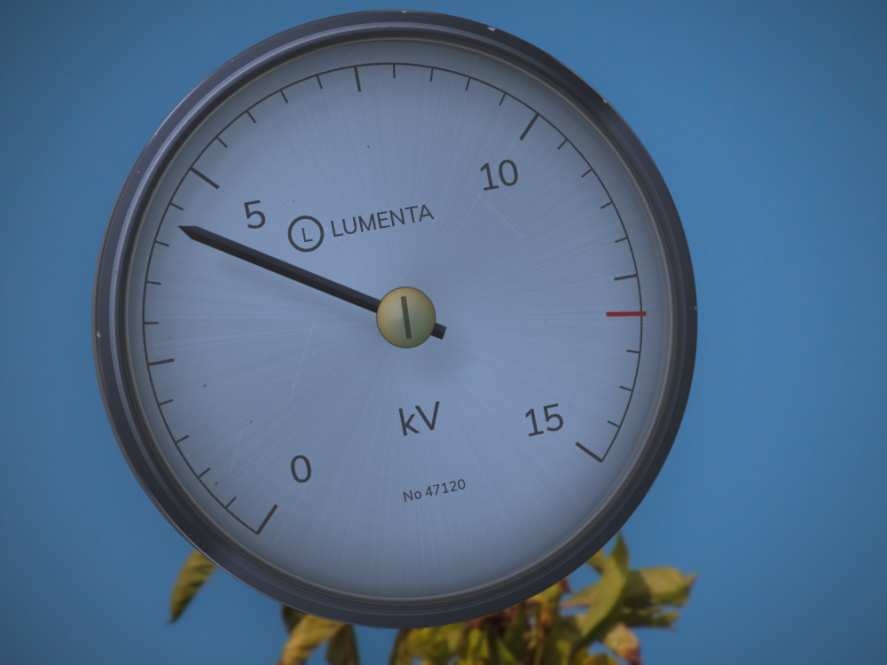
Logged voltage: 4.25 kV
